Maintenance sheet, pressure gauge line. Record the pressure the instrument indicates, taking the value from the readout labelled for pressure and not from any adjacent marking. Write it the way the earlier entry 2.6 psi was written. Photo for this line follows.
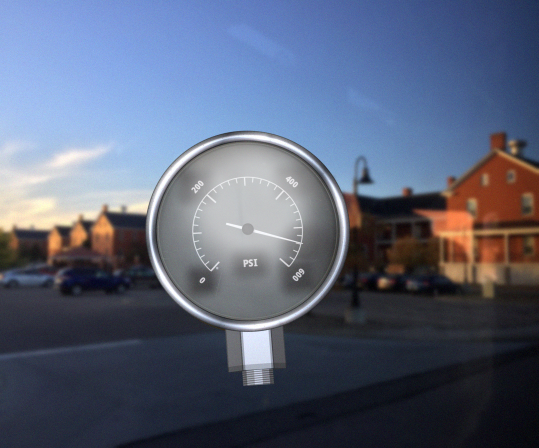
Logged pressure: 540 psi
